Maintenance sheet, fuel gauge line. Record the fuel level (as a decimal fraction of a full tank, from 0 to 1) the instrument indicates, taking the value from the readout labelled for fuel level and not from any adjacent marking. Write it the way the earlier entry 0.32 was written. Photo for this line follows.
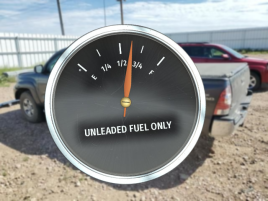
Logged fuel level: 0.625
